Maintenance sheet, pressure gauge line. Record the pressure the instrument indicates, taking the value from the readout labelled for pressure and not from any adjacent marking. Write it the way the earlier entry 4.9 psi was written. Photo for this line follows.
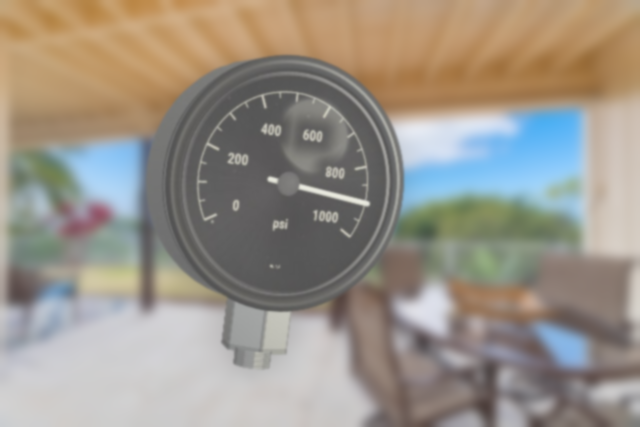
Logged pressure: 900 psi
